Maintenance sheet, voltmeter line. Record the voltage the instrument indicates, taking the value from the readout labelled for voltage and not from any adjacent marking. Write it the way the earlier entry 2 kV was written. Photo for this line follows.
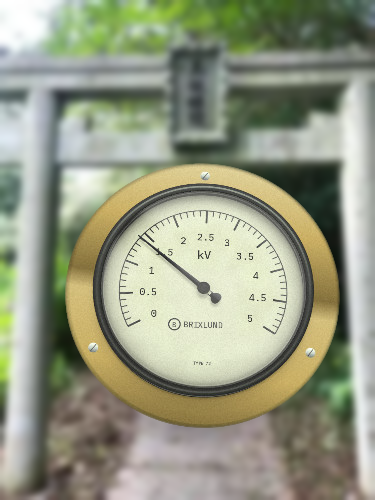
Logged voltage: 1.4 kV
